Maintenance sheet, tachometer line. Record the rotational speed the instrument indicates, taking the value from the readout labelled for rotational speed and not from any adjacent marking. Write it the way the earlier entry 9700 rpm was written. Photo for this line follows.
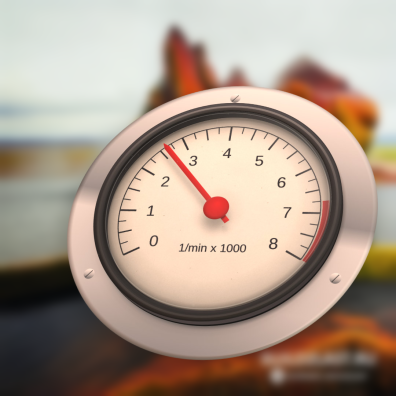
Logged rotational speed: 2625 rpm
